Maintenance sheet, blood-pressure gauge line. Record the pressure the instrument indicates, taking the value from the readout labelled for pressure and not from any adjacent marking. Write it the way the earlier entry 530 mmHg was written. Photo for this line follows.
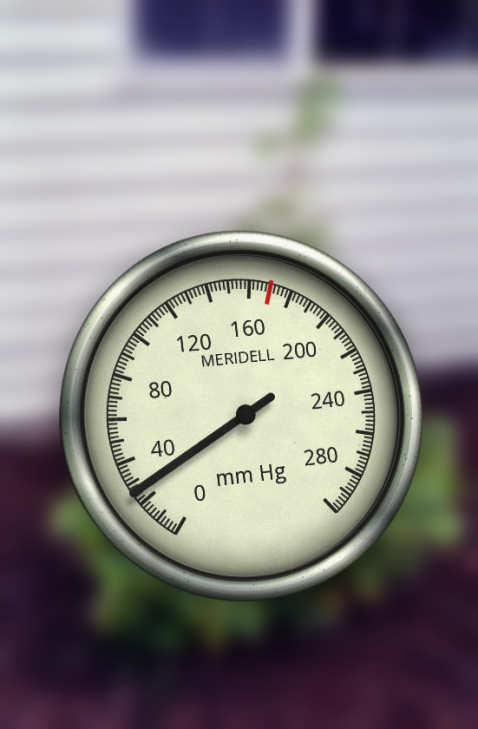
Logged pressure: 26 mmHg
